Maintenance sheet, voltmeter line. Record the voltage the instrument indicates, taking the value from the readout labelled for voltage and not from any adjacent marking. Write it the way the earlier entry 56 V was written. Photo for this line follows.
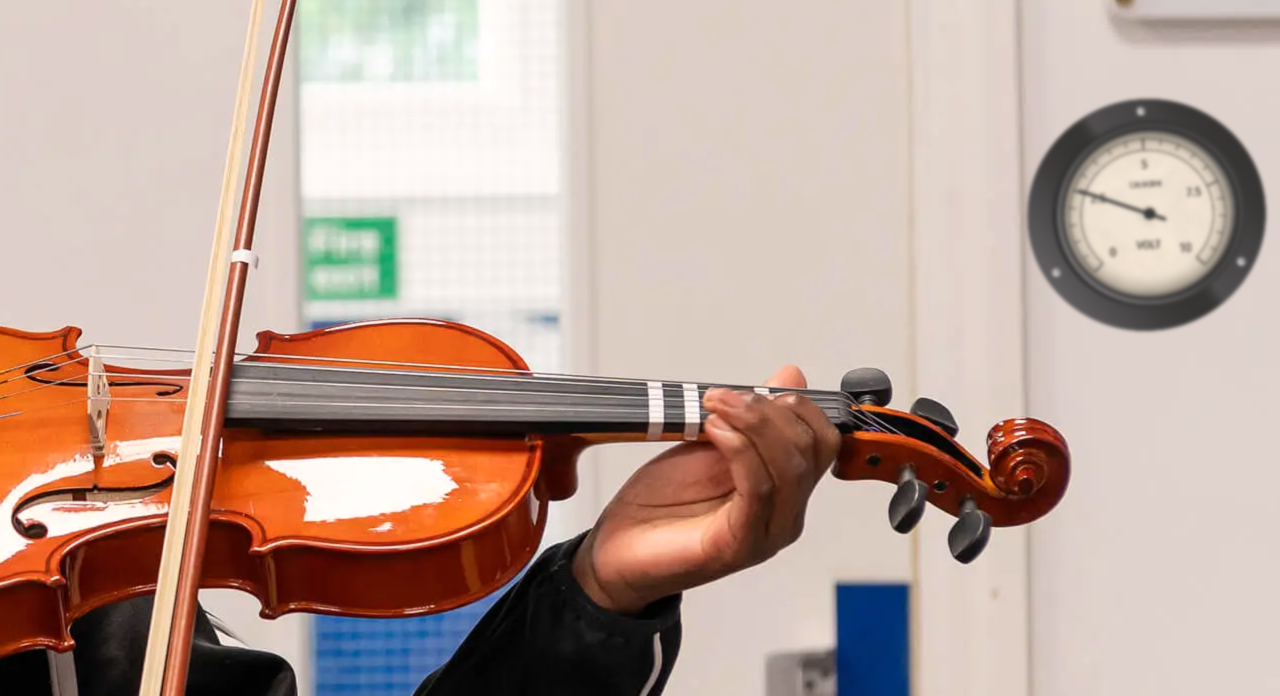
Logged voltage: 2.5 V
